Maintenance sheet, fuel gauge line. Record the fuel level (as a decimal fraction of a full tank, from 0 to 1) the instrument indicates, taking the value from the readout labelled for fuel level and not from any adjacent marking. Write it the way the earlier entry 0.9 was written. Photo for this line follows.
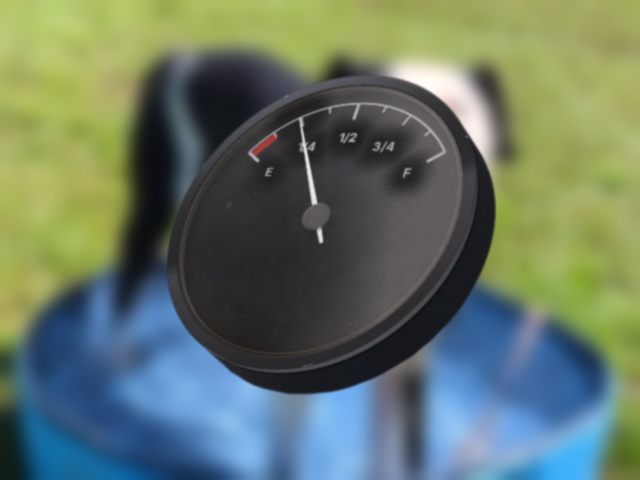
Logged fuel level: 0.25
